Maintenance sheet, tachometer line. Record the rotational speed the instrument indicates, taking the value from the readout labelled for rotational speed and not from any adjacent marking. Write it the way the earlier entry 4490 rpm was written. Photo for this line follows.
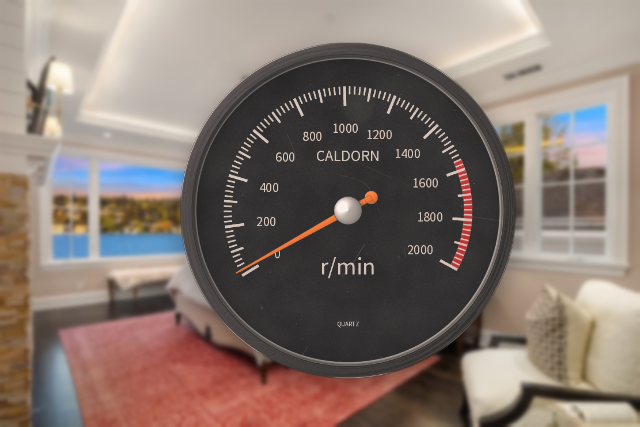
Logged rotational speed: 20 rpm
